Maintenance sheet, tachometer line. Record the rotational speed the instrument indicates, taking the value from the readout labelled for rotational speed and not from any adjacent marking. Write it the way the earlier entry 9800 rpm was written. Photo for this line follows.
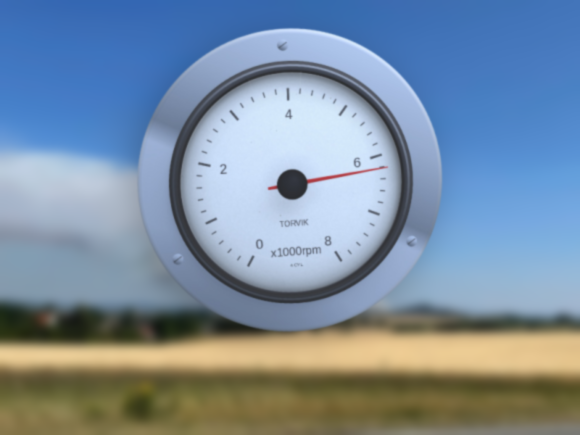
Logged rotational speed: 6200 rpm
